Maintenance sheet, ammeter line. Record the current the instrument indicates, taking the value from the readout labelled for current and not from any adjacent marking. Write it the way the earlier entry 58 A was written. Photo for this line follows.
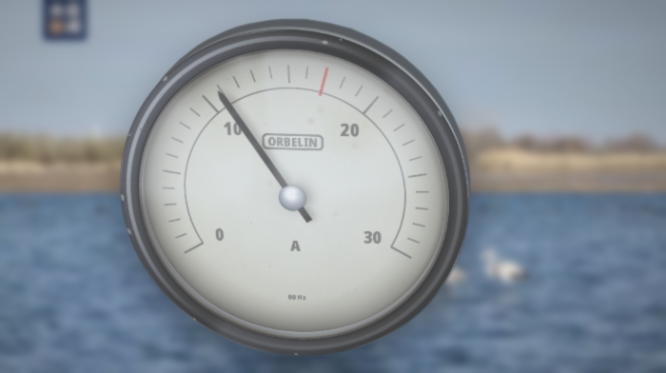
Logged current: 11 A
